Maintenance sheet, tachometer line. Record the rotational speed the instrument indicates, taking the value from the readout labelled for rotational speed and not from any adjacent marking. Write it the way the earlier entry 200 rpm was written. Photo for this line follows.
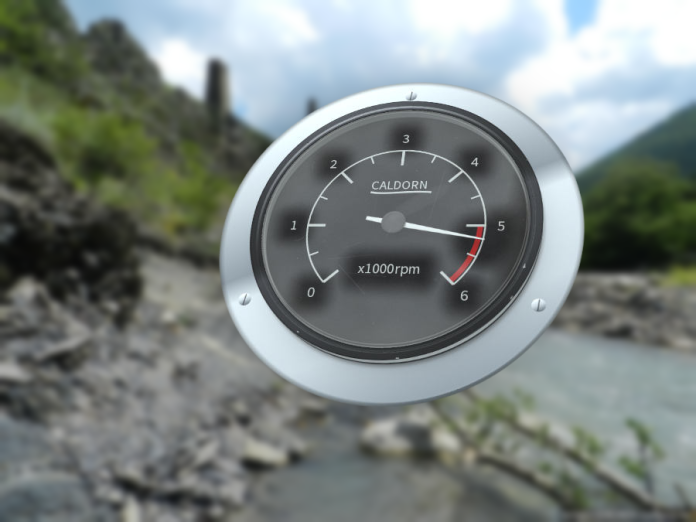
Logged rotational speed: 5250 rpm
